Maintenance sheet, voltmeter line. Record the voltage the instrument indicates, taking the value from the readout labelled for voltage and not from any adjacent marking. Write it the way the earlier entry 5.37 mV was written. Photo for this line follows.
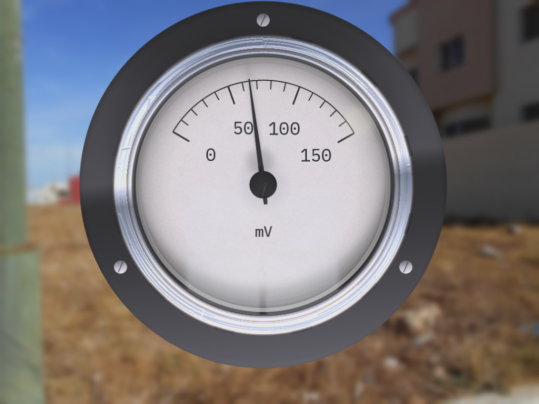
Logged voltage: 65 mV
